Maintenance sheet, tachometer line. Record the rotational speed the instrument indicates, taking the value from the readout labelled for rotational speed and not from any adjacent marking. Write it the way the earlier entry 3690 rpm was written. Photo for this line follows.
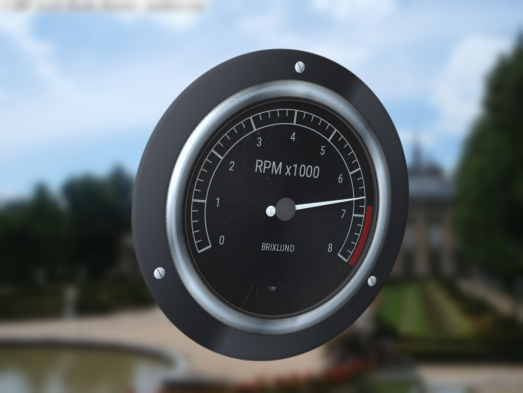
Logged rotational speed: 6600 rpm
